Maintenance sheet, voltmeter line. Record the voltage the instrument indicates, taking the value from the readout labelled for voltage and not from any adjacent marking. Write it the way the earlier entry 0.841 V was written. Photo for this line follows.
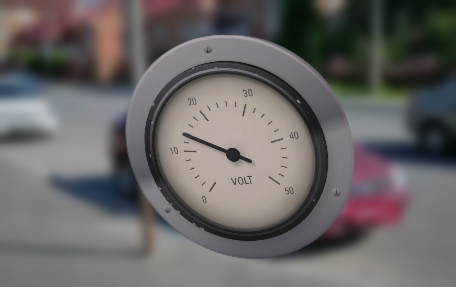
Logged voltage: 14 V
